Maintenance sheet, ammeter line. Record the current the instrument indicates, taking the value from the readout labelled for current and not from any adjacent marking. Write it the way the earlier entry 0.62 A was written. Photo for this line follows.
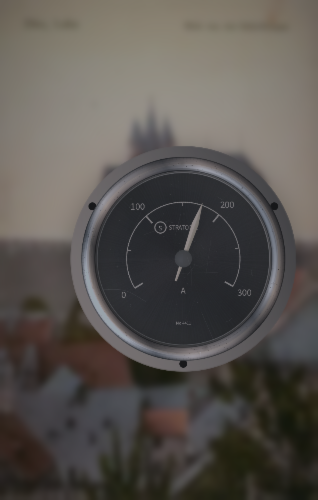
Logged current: 175 A
